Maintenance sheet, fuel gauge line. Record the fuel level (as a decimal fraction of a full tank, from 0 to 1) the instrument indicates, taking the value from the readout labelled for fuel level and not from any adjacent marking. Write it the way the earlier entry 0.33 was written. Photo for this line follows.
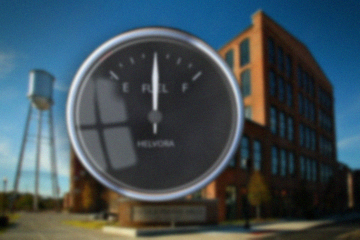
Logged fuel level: 0.5
